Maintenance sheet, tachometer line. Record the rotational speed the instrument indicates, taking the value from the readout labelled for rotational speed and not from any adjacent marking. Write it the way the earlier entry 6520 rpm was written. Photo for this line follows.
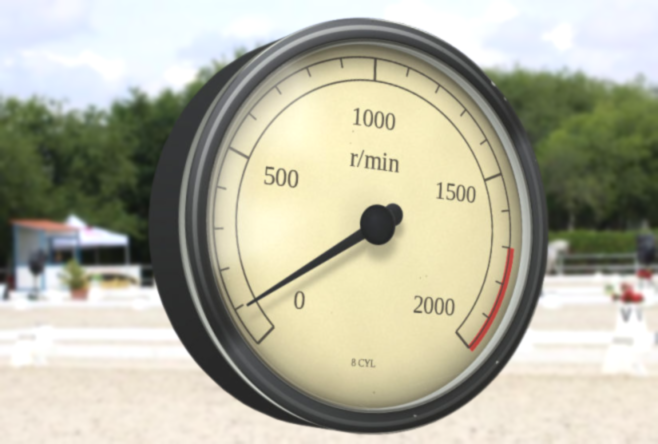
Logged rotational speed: 100 rpm
